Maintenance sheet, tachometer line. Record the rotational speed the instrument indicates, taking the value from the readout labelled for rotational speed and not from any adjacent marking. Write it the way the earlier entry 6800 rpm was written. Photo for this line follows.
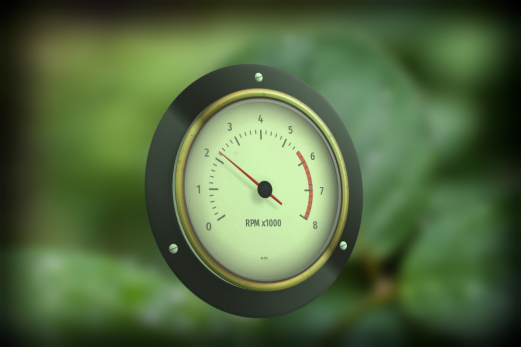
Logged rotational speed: 2200 rpm
